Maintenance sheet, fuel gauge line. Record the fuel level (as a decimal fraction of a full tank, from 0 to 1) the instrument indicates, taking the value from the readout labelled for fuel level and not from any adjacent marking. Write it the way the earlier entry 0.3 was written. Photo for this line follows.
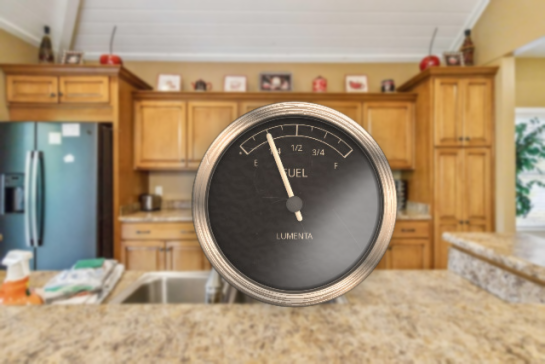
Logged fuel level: 0.25
